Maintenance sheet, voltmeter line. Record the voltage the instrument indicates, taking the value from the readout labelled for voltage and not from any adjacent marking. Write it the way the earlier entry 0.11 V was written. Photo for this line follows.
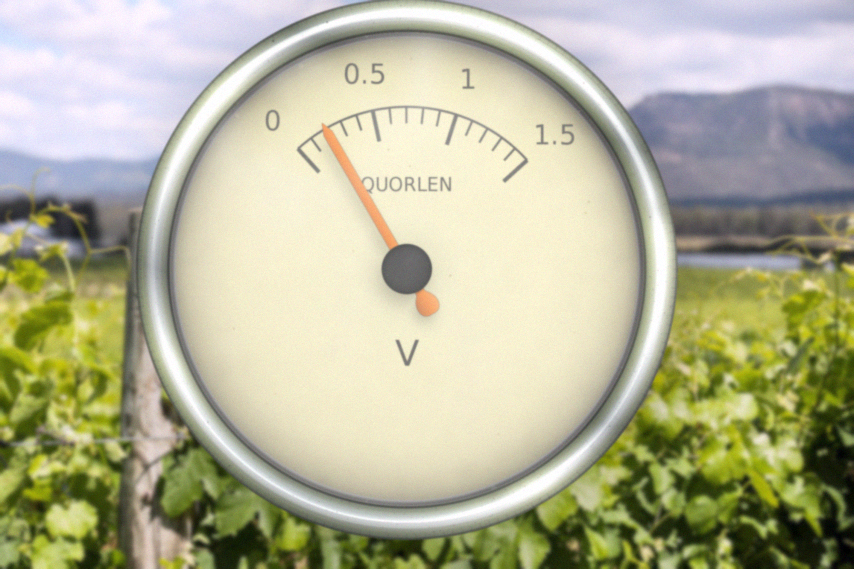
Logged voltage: 0.2 V
